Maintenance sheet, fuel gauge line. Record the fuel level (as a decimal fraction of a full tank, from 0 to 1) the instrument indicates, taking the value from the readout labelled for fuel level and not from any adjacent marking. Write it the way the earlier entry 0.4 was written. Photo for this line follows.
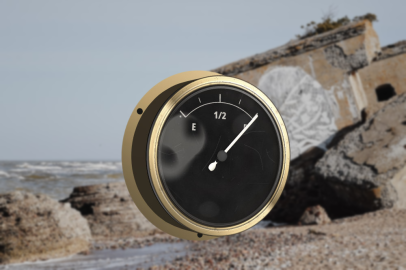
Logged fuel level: 1
